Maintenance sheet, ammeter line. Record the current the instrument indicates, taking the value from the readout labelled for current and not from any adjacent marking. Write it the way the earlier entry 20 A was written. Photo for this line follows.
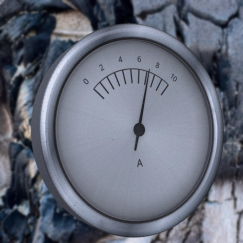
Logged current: 7 A
